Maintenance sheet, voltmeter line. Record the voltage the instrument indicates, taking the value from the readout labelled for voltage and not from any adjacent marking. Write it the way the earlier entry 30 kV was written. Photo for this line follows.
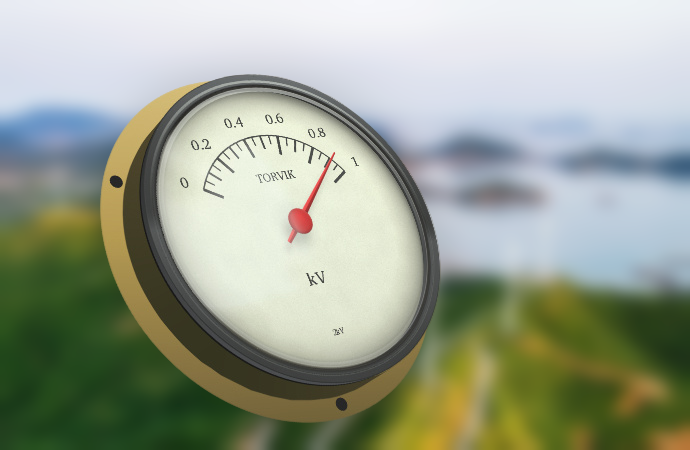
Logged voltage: 0.9 kV
